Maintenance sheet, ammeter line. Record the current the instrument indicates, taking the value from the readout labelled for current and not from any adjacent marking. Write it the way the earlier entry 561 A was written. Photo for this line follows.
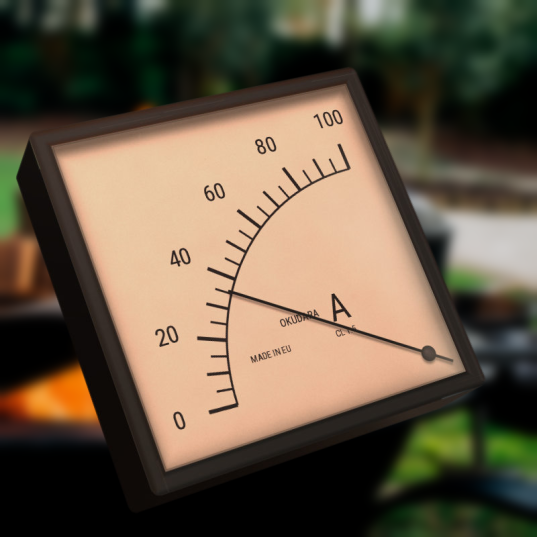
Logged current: 35 A
